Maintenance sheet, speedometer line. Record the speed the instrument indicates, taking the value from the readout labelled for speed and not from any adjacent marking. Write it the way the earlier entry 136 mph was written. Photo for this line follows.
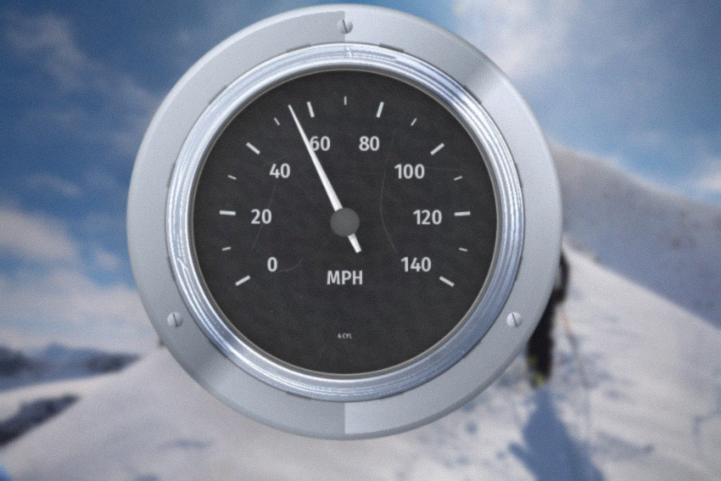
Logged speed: 55 mph
